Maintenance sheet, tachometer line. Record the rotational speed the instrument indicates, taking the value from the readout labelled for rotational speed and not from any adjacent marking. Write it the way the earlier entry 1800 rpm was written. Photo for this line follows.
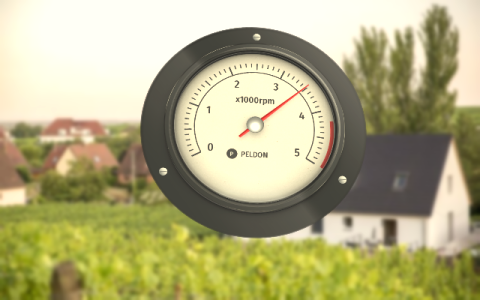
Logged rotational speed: 3500 rpm
